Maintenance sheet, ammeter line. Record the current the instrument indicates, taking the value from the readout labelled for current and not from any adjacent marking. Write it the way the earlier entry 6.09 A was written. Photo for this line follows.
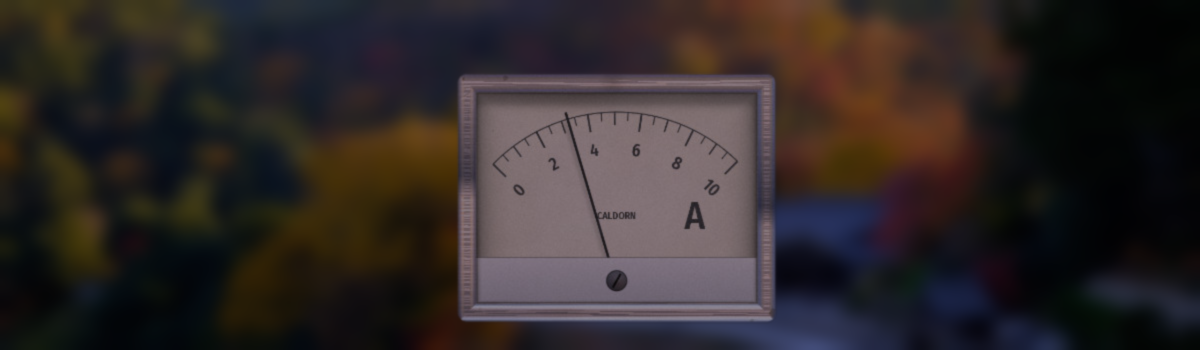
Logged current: 3.25 A
